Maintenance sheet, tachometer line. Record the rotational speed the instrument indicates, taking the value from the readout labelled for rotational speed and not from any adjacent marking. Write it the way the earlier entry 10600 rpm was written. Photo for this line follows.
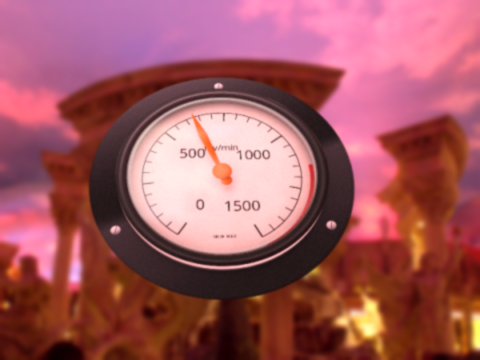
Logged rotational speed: 625 rpm
